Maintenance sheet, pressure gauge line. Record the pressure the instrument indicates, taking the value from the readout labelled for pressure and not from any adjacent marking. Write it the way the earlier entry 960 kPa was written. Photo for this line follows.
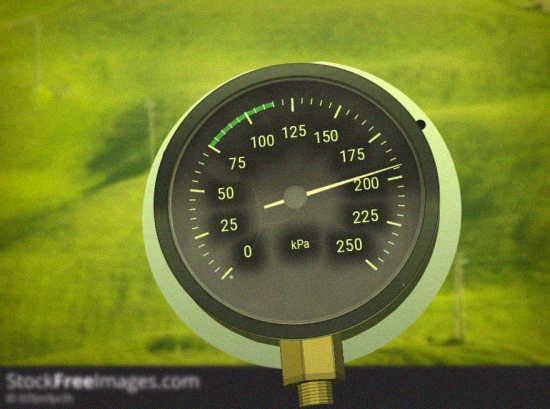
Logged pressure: 195 kPa
